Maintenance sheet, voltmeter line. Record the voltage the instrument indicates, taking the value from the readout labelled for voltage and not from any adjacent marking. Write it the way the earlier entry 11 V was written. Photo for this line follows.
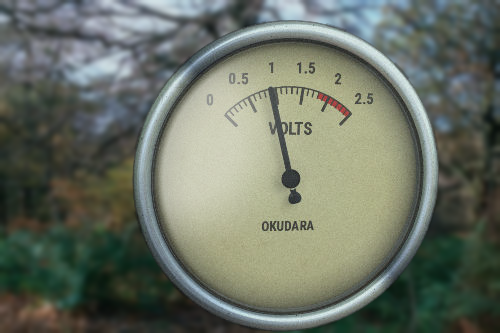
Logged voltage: 0.9 V
